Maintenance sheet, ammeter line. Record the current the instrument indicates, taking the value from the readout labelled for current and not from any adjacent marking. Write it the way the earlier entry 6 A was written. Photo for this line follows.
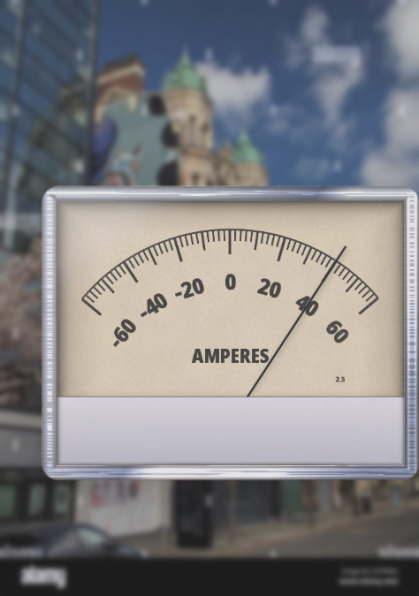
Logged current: 40 A
